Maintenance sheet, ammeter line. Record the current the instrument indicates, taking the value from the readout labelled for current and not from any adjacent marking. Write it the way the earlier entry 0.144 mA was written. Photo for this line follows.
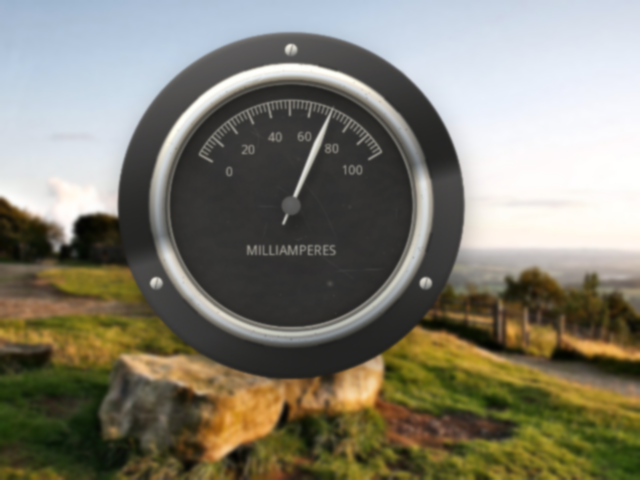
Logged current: 70 mA
